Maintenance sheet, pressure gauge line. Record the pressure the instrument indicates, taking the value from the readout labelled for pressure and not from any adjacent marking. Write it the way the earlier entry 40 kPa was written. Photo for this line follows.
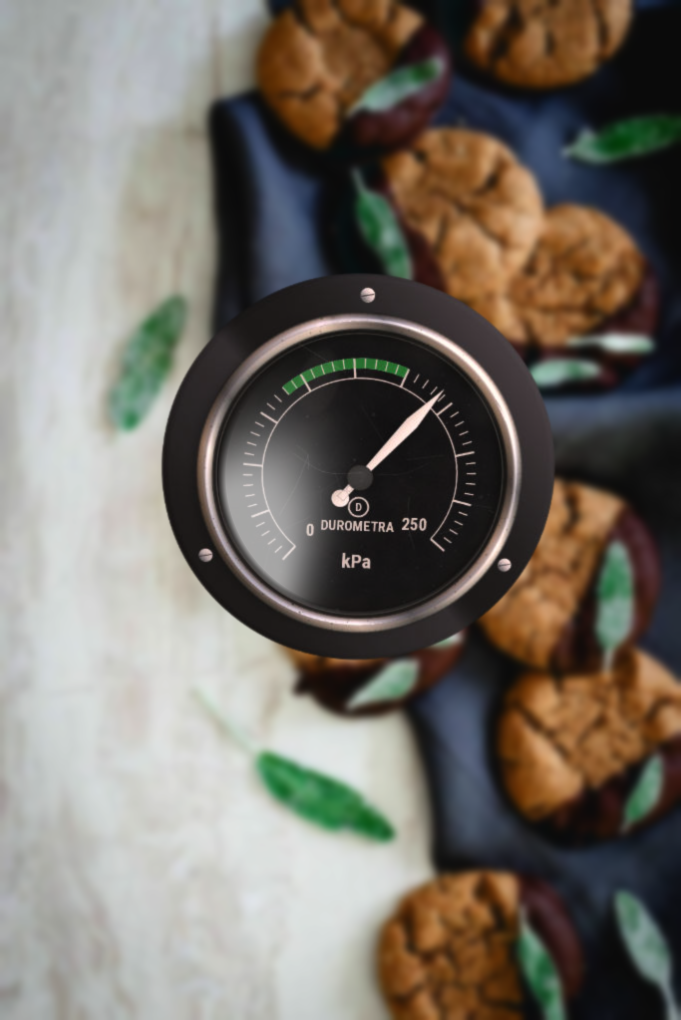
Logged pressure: 167.5 kPa
